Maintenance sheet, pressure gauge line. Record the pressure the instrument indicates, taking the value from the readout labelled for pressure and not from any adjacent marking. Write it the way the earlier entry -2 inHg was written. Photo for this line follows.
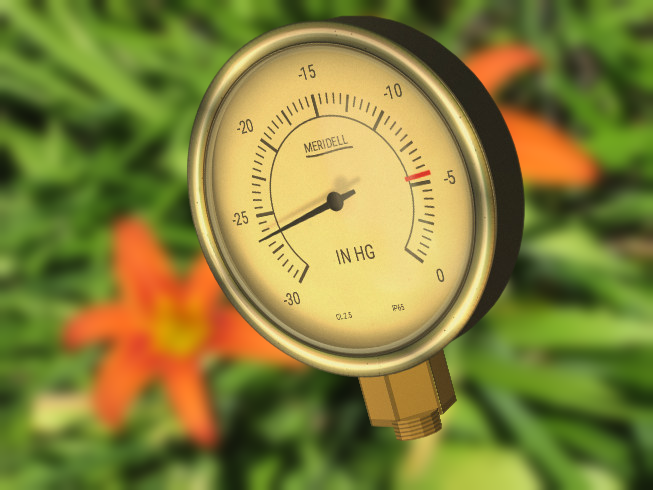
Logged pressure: -26.5 inHg
